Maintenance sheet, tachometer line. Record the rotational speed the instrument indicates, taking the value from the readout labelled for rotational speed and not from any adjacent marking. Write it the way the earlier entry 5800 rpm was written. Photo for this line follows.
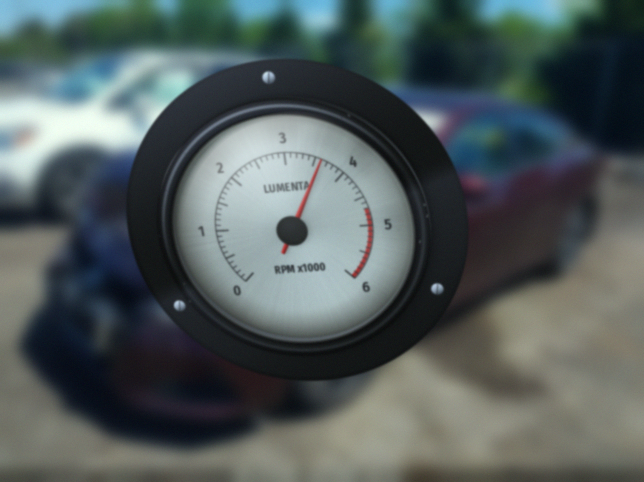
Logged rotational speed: 3600 rpm
